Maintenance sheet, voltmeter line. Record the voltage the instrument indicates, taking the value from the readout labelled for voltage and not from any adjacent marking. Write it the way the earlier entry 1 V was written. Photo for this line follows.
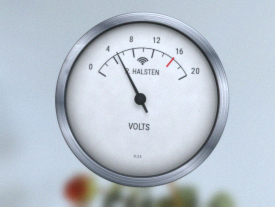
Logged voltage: 5 V
